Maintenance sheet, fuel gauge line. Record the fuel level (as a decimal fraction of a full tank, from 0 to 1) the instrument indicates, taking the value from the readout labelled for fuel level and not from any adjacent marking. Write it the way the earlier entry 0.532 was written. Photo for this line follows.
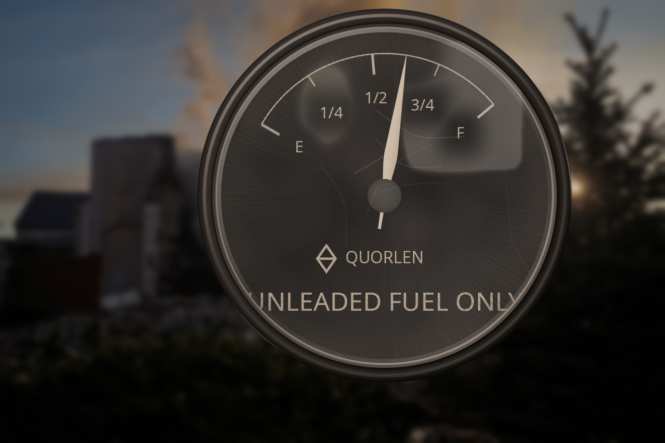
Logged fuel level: 0.625
